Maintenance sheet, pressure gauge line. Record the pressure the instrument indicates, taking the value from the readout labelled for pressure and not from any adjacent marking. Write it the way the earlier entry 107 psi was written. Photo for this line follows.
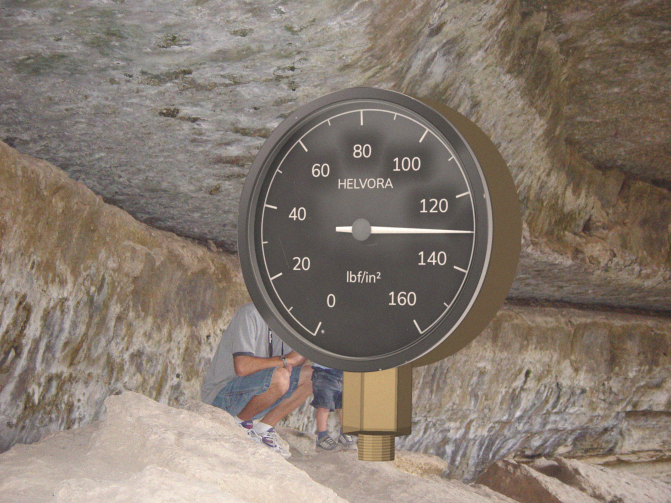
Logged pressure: 130 psi
